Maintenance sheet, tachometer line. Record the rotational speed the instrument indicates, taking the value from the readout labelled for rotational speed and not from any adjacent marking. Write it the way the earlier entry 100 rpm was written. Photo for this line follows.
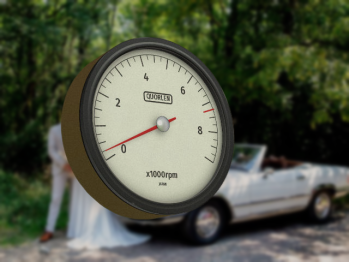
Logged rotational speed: 250 rpm
